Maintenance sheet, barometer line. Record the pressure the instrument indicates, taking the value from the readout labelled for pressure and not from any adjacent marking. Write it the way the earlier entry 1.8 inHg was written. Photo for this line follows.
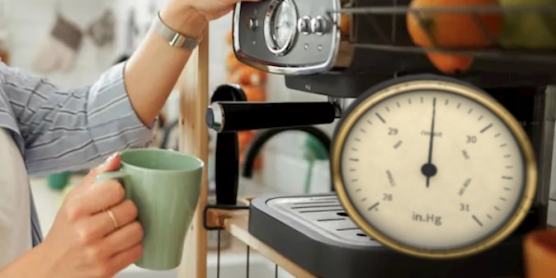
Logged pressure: 29.5 inHg
